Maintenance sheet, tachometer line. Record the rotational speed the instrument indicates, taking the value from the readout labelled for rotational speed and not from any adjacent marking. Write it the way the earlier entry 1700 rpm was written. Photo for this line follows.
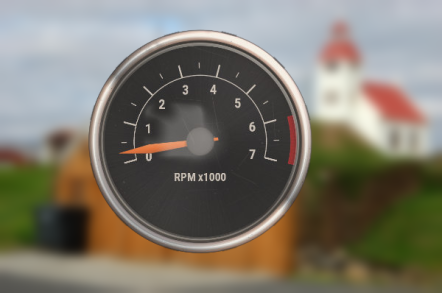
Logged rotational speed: 250 rpm
